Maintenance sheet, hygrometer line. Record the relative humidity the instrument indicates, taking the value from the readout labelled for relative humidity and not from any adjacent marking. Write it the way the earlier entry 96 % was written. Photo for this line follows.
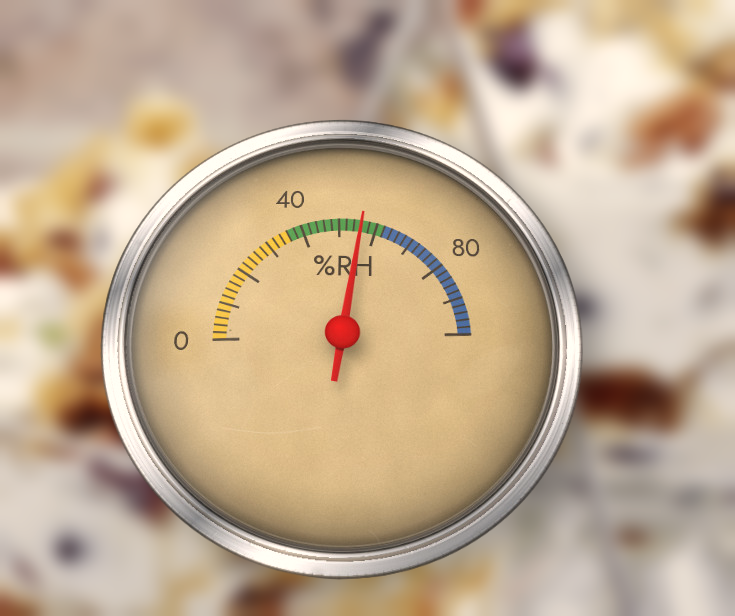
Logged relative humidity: 56 %
